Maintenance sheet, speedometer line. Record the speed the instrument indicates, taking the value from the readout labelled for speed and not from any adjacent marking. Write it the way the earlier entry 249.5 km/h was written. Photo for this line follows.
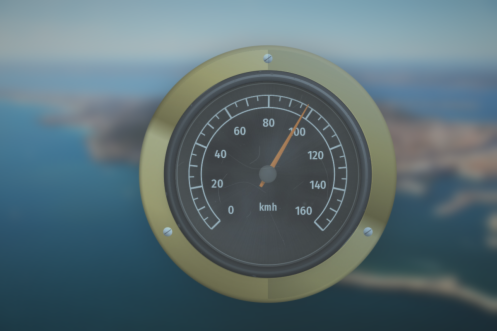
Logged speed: 97.5 km/h
